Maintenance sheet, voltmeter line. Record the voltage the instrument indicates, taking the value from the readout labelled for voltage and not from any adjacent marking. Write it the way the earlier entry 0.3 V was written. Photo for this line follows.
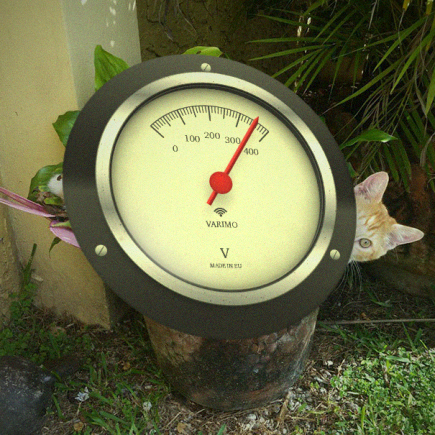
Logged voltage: 350 V
